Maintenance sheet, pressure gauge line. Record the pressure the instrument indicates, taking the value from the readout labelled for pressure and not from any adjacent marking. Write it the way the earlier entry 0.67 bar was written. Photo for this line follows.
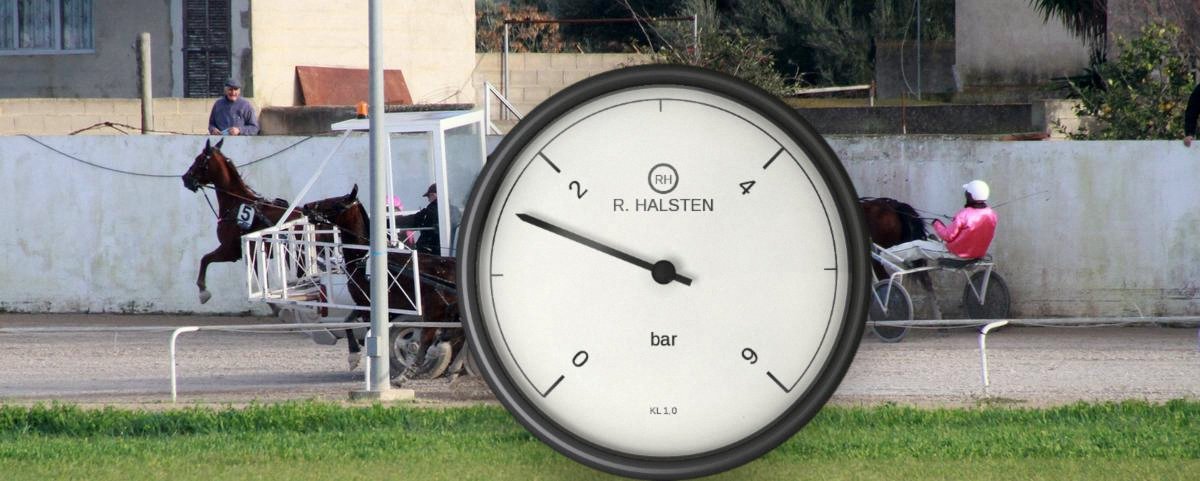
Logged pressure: 1.5 bar
